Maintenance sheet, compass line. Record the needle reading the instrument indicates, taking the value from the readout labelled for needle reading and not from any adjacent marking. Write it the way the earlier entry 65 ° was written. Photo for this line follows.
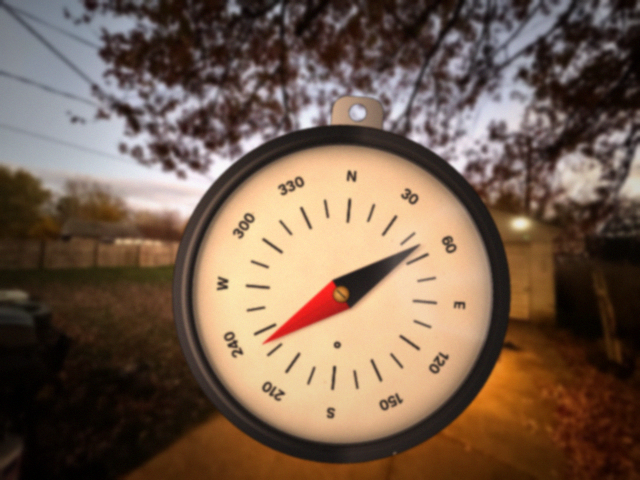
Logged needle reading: 232.5 °
